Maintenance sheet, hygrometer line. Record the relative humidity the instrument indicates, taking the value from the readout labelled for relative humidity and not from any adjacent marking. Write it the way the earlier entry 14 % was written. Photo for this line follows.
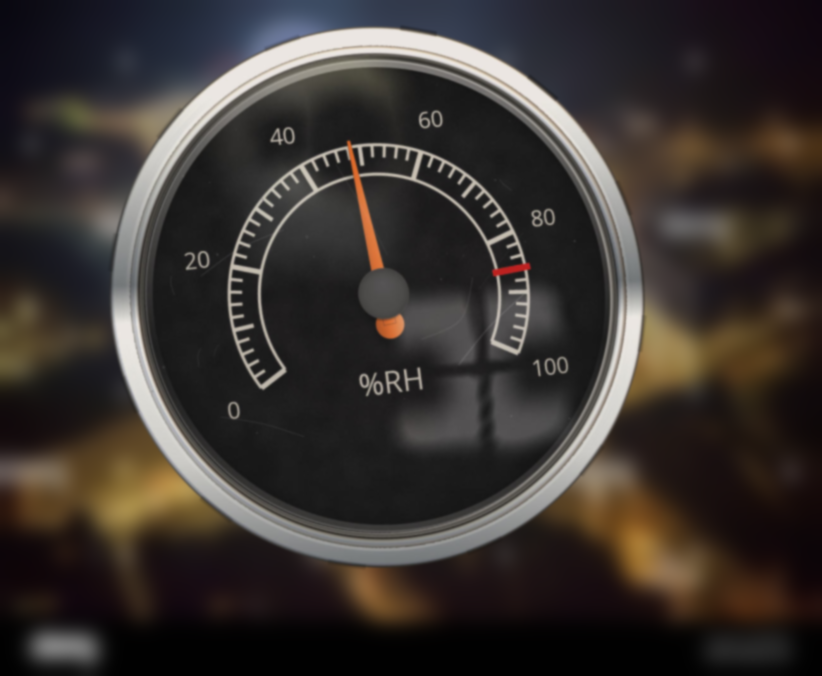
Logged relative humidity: 48 %
